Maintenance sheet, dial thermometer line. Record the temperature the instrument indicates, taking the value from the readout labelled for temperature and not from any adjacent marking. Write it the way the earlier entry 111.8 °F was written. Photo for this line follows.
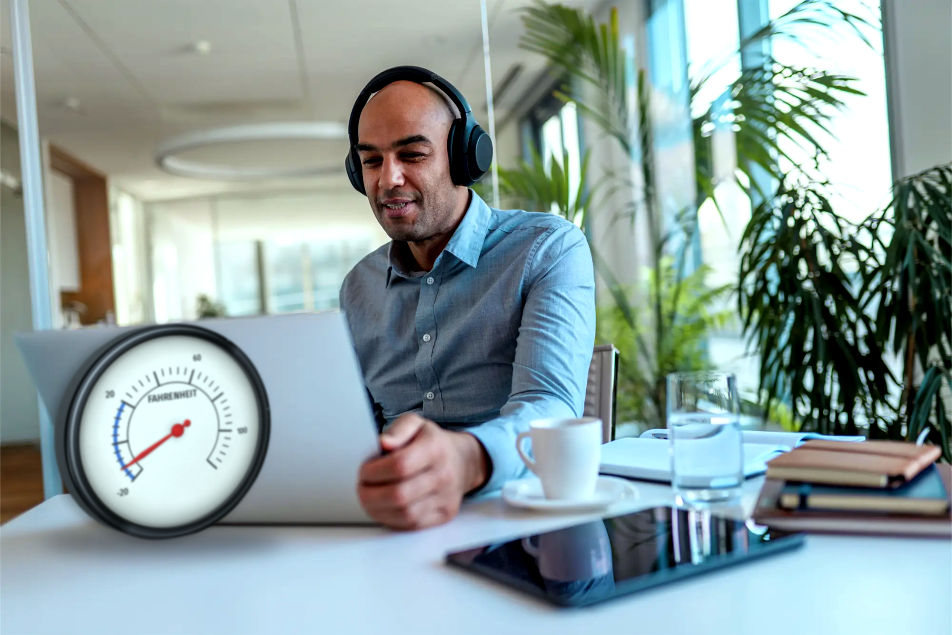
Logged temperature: -12 °F
